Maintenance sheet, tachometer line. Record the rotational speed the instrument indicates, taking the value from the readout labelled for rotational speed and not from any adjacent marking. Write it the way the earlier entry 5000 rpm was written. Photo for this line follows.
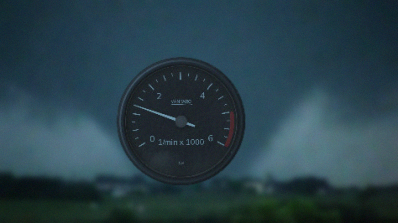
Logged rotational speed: 1250 rpm
